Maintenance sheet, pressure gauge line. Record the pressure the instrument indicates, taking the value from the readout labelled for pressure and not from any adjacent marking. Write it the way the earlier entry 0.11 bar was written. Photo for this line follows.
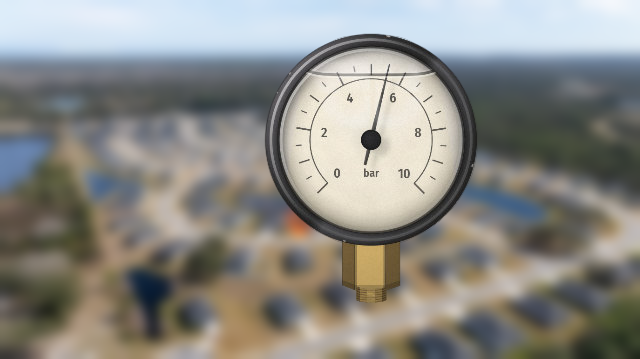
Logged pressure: 5.5 bar
